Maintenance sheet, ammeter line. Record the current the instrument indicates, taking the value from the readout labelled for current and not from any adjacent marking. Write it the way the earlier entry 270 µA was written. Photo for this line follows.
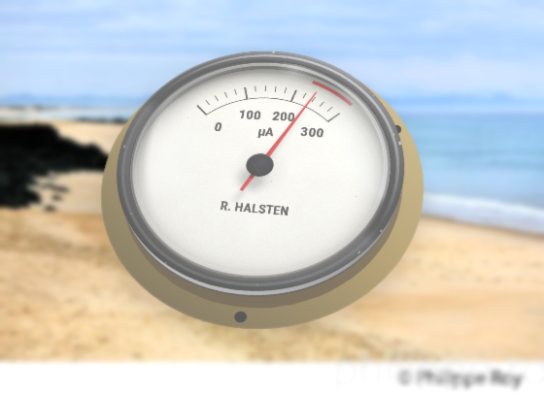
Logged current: 240 µA
